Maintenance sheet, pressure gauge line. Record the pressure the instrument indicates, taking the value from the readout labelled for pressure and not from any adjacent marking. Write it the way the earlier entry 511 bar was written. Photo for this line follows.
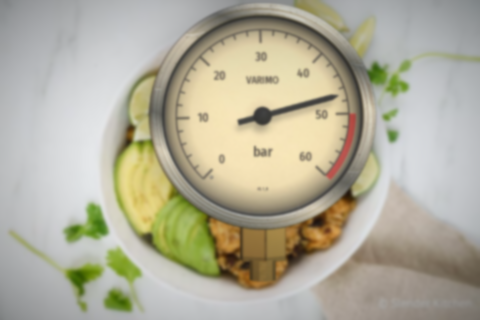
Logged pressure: 47 bar
